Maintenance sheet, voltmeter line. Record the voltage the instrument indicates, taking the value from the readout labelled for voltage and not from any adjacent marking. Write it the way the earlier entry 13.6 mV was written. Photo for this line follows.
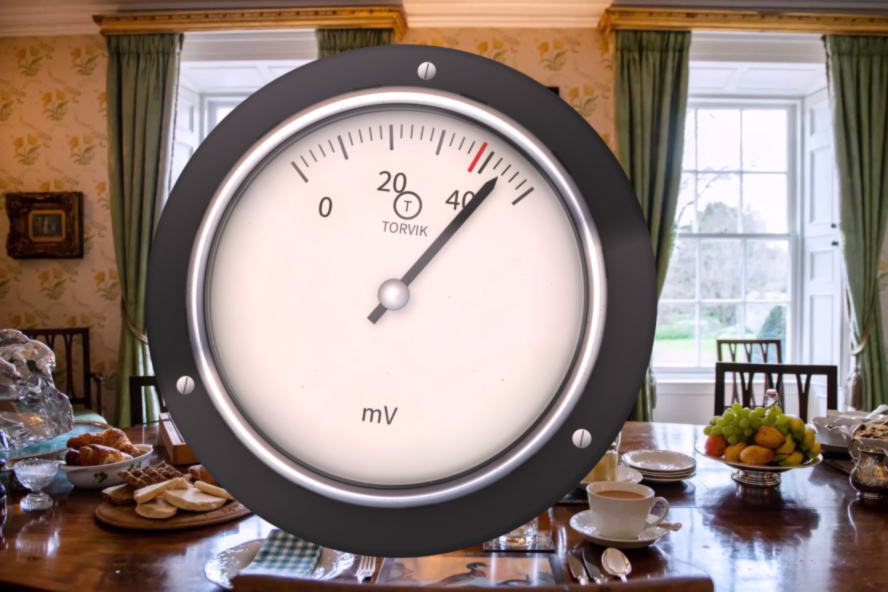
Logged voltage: 44 mV
